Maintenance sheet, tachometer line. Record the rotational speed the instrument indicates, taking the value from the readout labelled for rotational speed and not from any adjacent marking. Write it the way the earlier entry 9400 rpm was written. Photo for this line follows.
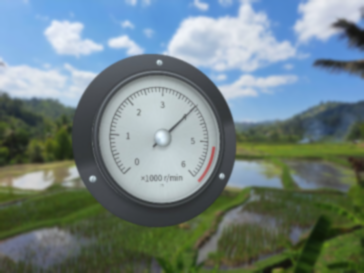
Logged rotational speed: 4000 rpm
